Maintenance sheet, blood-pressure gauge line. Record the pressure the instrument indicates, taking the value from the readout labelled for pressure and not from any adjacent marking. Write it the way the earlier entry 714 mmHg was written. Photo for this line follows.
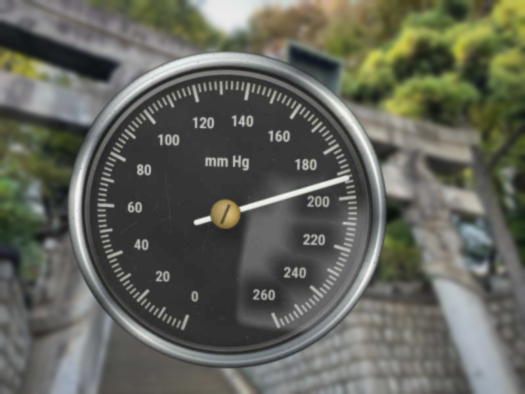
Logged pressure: 192 mmHg
